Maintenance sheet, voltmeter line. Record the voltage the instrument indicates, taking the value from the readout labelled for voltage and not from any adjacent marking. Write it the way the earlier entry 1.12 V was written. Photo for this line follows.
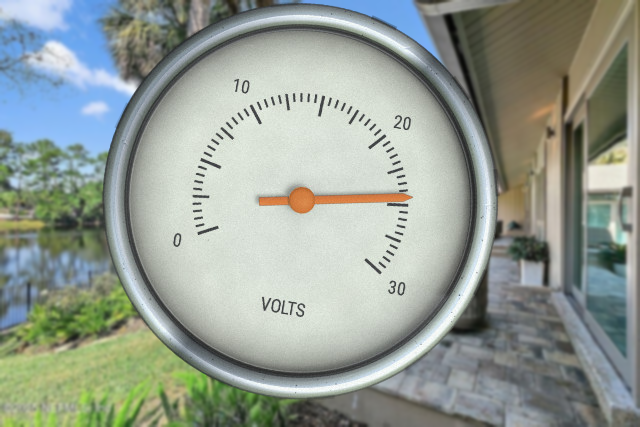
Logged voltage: 24.5 V
